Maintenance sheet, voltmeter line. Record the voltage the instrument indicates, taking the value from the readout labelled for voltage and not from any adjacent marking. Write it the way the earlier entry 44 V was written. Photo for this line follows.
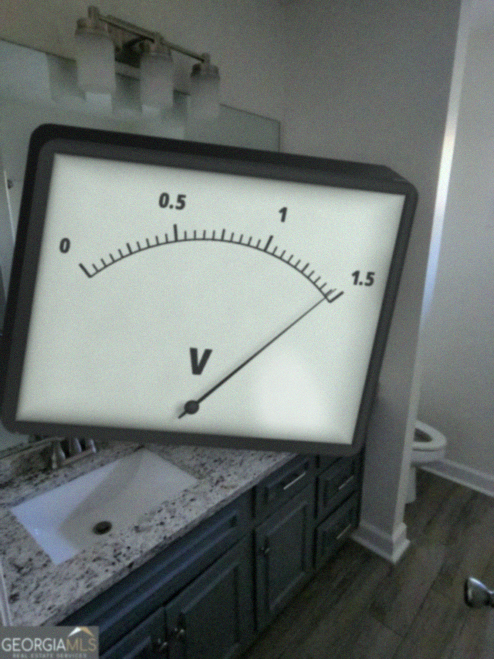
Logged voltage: 1.45 V
